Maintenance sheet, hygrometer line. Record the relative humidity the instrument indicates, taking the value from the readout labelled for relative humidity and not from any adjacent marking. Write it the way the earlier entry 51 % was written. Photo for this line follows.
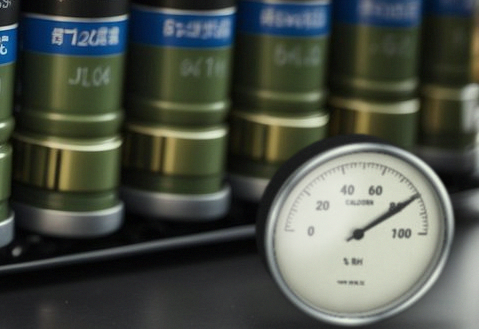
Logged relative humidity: 80 %
